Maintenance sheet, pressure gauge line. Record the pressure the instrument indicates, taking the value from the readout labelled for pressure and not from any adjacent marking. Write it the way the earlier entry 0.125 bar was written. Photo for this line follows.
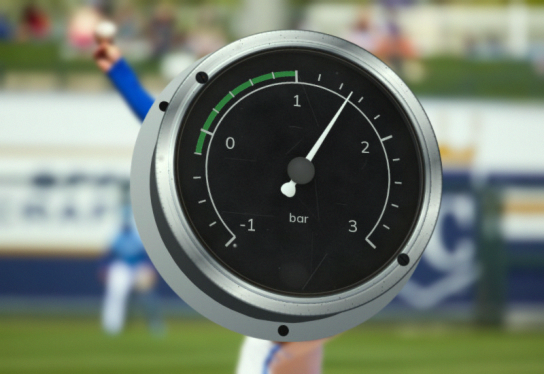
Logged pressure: 1.5 bar
